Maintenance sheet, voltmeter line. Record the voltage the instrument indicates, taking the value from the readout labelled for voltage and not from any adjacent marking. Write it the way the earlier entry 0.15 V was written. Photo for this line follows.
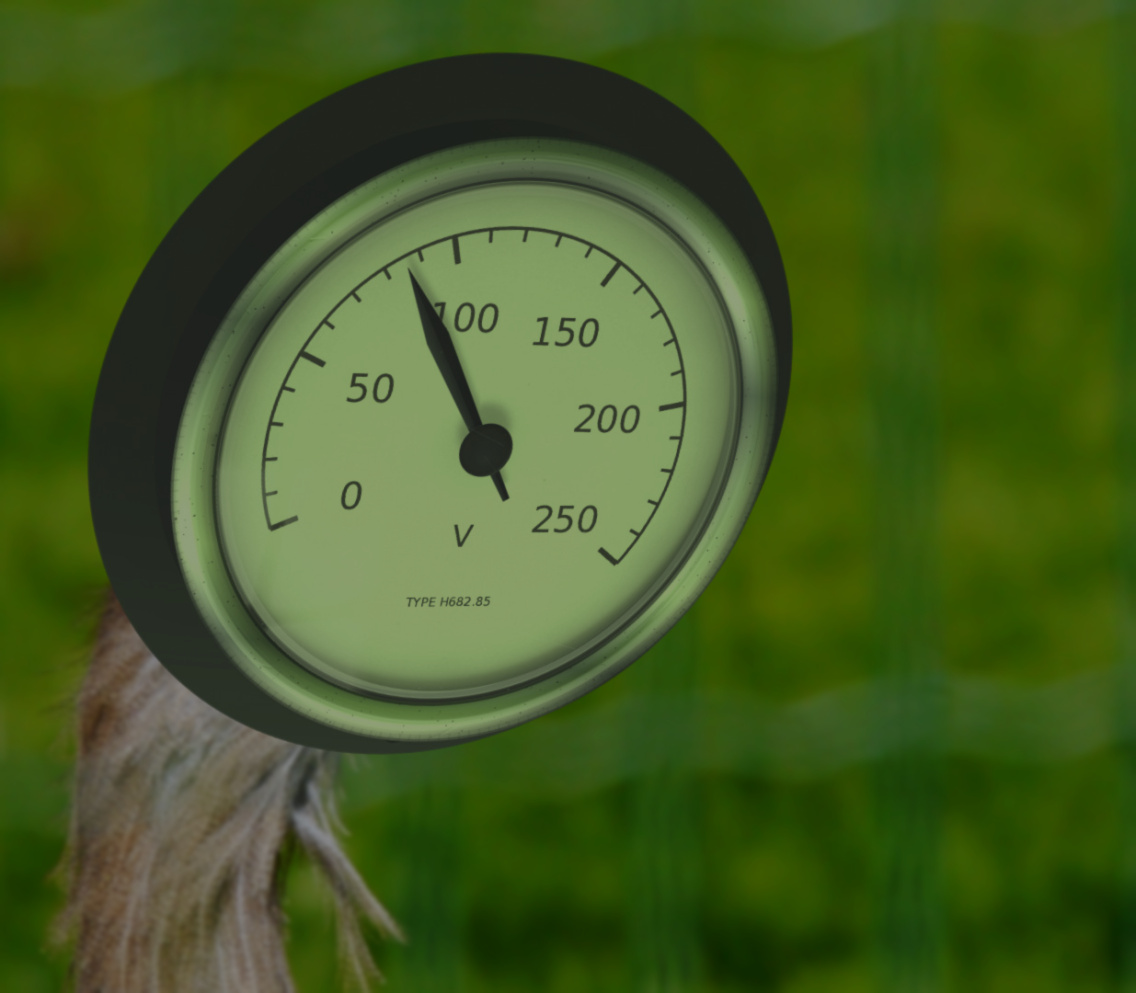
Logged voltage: 85 V
